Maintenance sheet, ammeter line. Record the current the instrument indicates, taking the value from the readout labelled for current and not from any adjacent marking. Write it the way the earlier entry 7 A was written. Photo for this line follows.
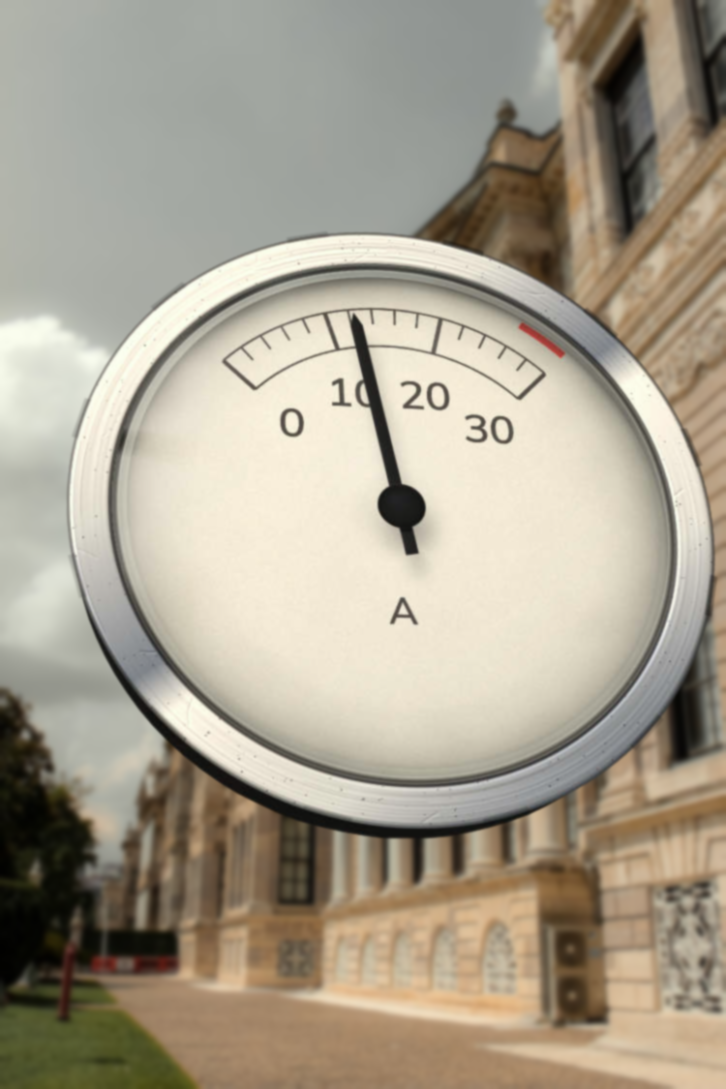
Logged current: 12 A
